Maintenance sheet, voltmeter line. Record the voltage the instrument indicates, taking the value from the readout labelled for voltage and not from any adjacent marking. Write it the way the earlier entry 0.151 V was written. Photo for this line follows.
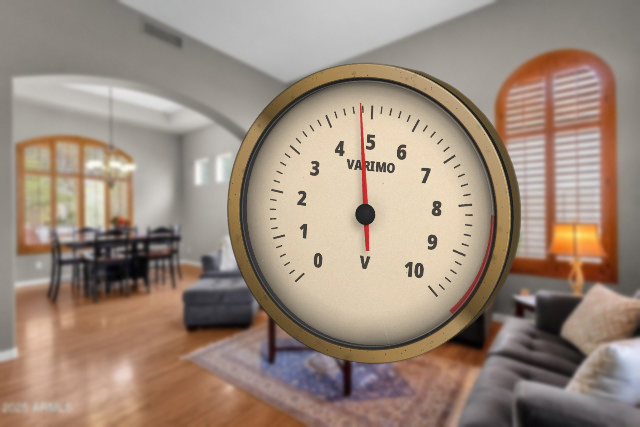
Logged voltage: 4.8 V
